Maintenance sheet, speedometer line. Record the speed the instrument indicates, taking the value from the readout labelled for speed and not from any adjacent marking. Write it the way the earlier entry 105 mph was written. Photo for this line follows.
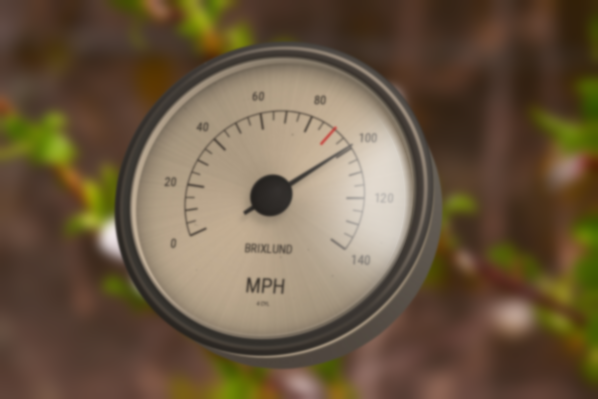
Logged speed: 100 mph
